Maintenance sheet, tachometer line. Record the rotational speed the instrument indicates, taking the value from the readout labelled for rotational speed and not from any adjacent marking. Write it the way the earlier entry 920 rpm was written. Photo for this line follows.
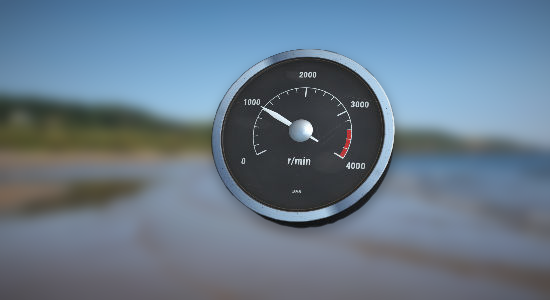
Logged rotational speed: 1000 rpm
